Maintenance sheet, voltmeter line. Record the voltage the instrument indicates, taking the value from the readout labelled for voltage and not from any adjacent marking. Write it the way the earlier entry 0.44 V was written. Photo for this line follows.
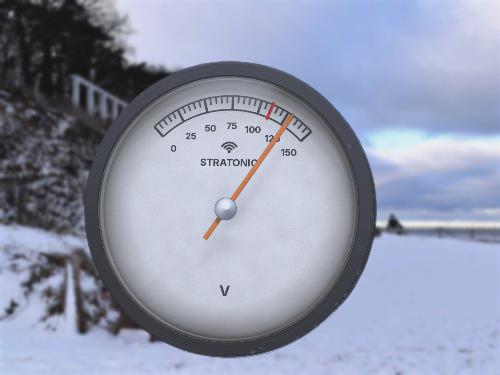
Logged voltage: 130 V
